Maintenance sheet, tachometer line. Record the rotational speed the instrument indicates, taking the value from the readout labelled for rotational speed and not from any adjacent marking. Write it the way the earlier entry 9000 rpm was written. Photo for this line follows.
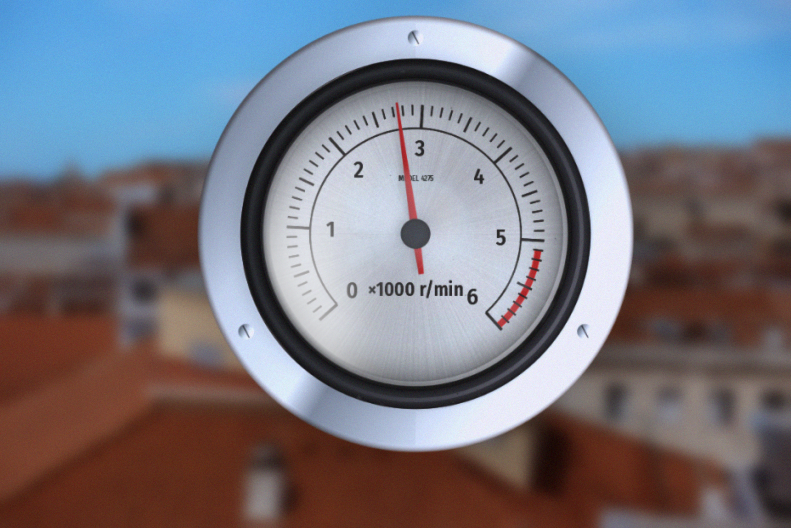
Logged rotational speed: 2750 rpm
